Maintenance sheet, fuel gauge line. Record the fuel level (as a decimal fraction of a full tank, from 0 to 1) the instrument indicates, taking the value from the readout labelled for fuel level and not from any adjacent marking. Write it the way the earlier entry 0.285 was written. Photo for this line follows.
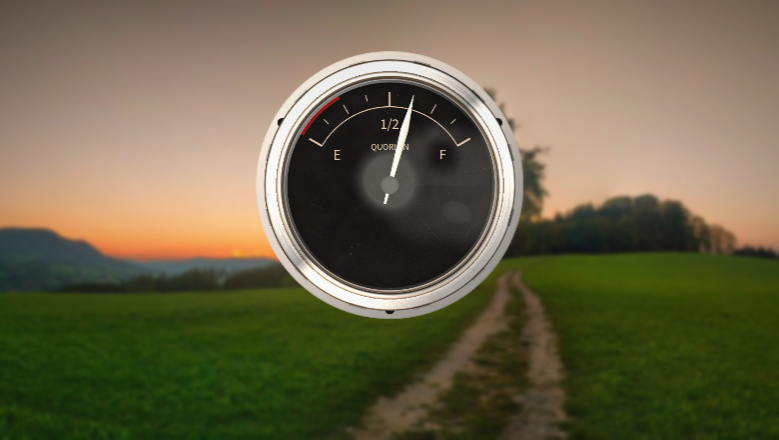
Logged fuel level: 0.625
